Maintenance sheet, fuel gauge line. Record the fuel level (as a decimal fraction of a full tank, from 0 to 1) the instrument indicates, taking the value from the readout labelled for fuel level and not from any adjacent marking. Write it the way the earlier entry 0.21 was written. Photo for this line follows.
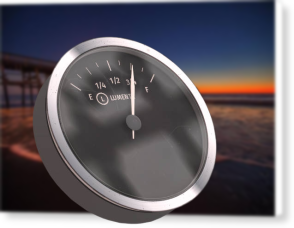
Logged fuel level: 0.75
